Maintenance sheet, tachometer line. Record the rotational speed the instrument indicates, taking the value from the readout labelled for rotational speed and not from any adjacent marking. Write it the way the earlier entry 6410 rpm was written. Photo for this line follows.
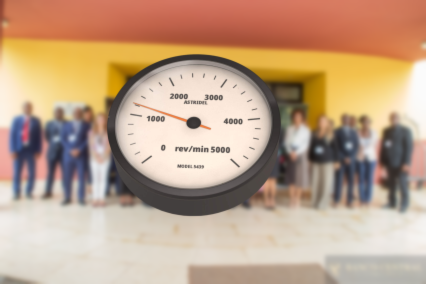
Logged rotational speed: 1200 rpm
